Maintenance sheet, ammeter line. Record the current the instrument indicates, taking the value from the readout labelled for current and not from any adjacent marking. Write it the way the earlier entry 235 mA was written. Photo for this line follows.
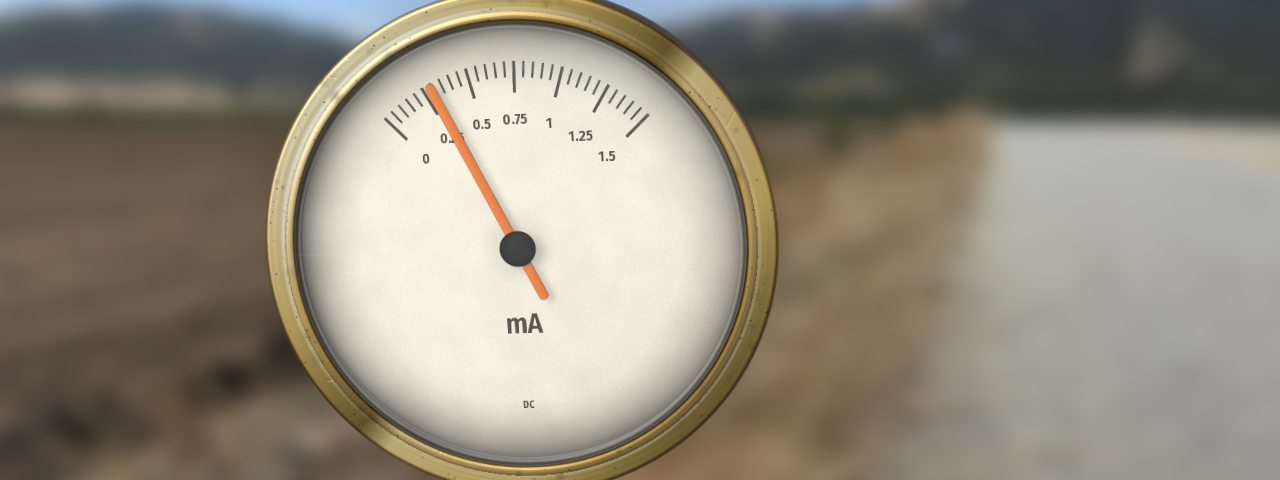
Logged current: 0.3 mA
